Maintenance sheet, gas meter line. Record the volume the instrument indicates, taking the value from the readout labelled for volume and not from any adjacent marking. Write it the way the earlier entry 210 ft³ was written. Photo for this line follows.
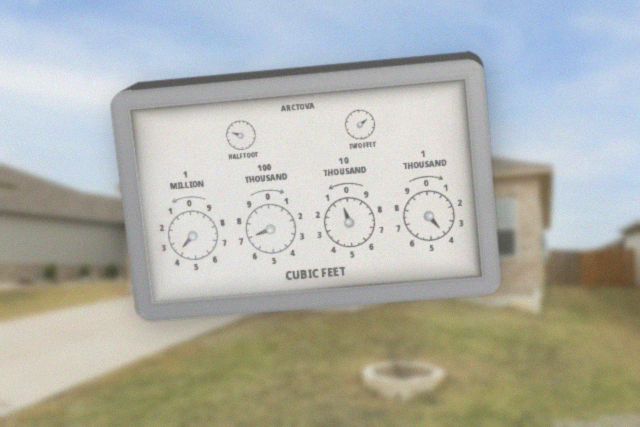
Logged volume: 370400 ft³
